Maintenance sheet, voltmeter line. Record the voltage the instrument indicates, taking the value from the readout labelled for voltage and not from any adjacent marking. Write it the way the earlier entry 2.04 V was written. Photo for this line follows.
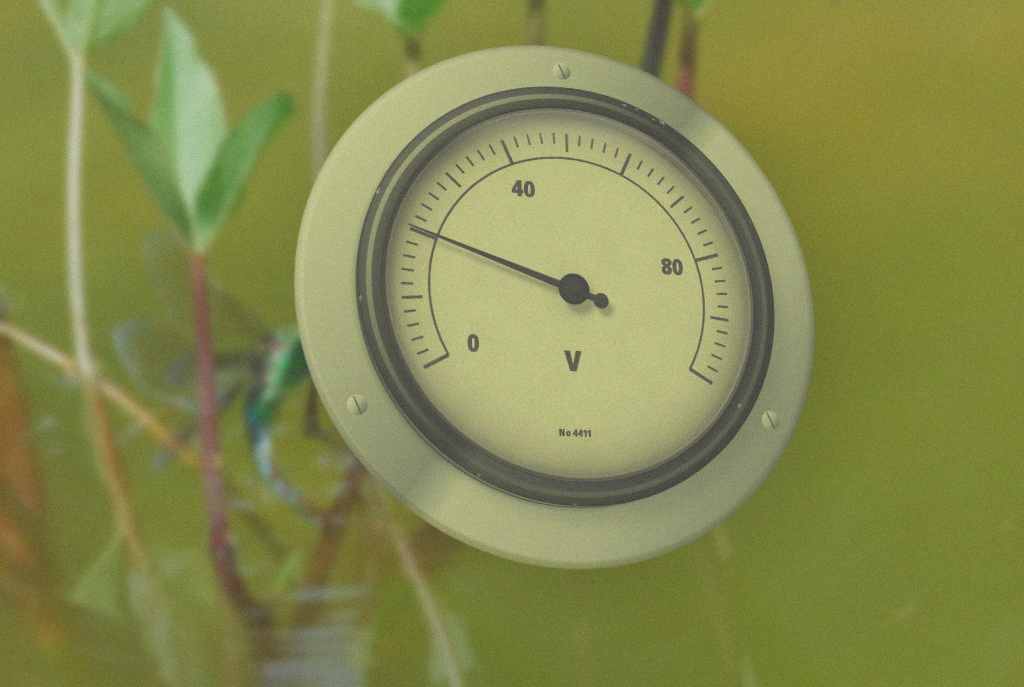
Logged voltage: 20 V
